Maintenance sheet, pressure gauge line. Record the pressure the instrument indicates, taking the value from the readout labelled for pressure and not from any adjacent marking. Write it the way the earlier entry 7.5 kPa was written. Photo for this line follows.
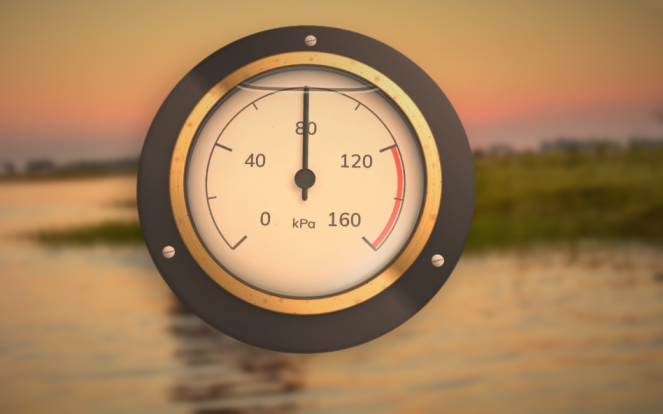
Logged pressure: 80 kPa
